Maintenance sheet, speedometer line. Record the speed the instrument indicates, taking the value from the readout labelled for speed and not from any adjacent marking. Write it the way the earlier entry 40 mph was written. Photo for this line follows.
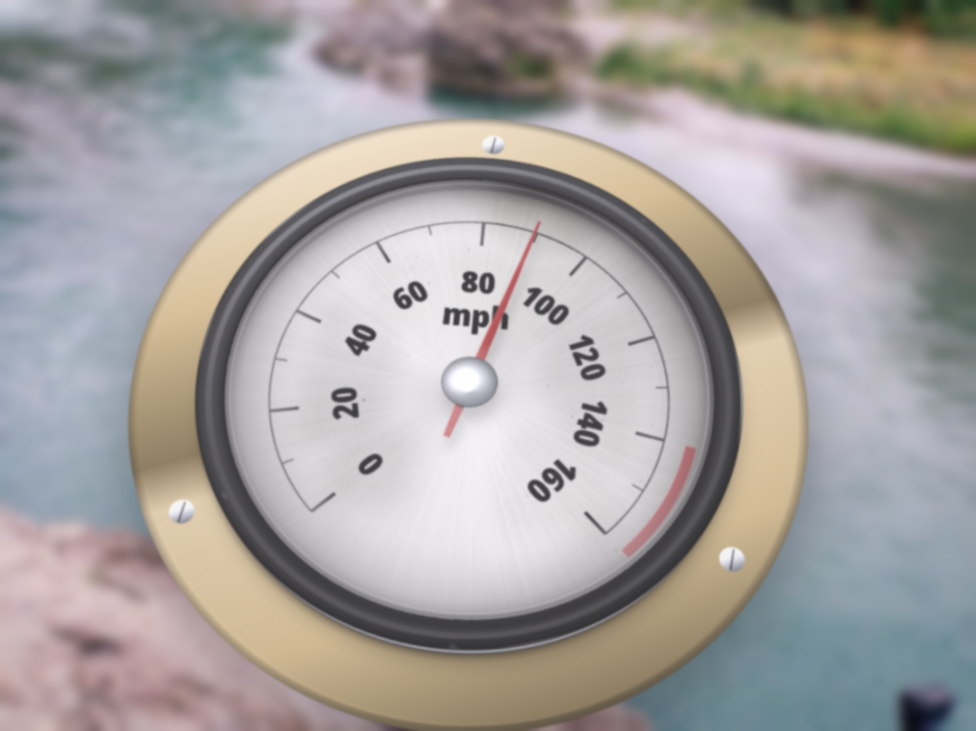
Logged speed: 90 mph
